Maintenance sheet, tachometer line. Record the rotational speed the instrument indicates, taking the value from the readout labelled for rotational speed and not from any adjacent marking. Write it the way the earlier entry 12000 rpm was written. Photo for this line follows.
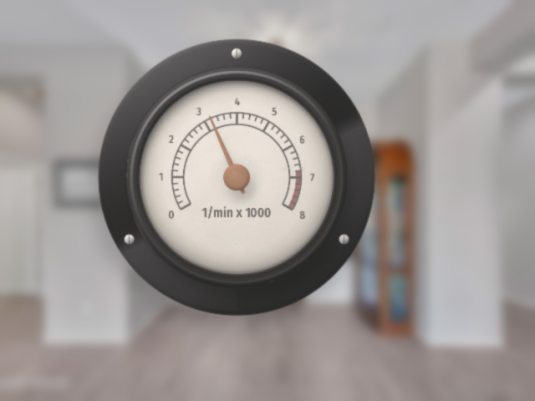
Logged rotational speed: 3200 rpm
